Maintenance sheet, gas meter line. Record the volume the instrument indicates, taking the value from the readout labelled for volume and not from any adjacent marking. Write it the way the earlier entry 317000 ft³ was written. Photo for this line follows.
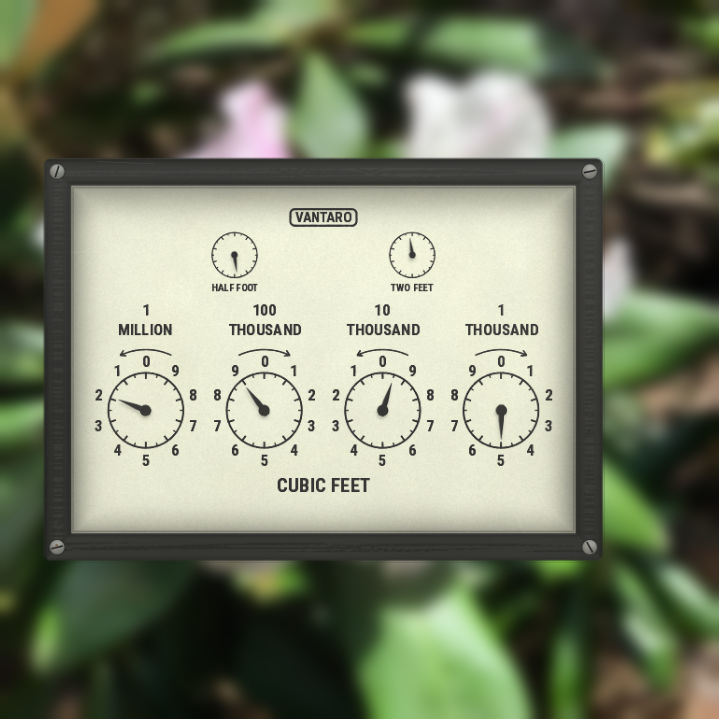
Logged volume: 189500 ft³
